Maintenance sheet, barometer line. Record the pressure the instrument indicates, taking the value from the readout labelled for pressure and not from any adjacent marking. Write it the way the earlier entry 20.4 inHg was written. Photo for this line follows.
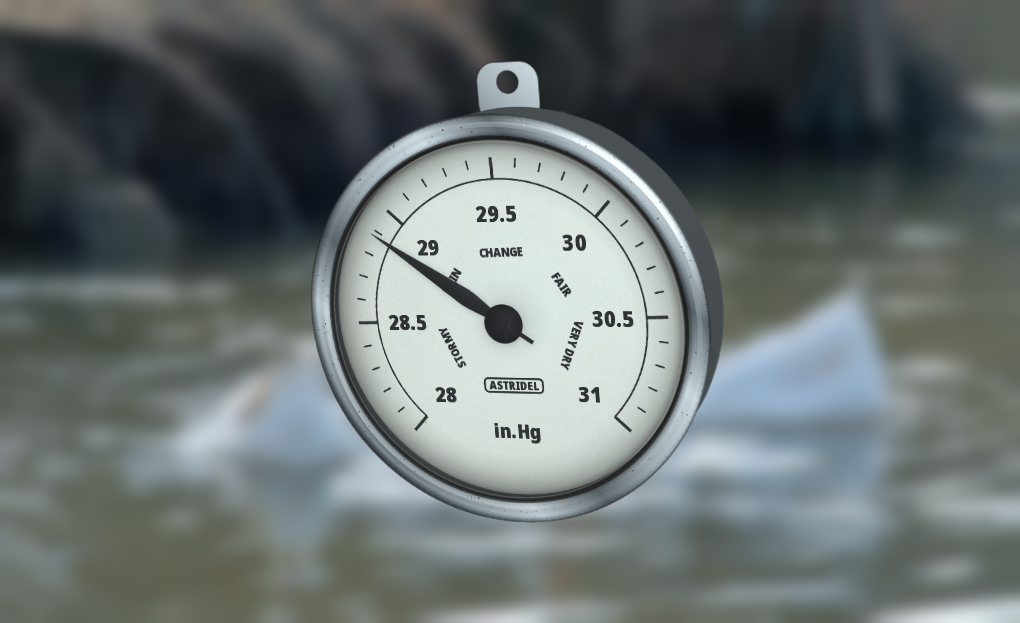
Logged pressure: 28.9 inHg
